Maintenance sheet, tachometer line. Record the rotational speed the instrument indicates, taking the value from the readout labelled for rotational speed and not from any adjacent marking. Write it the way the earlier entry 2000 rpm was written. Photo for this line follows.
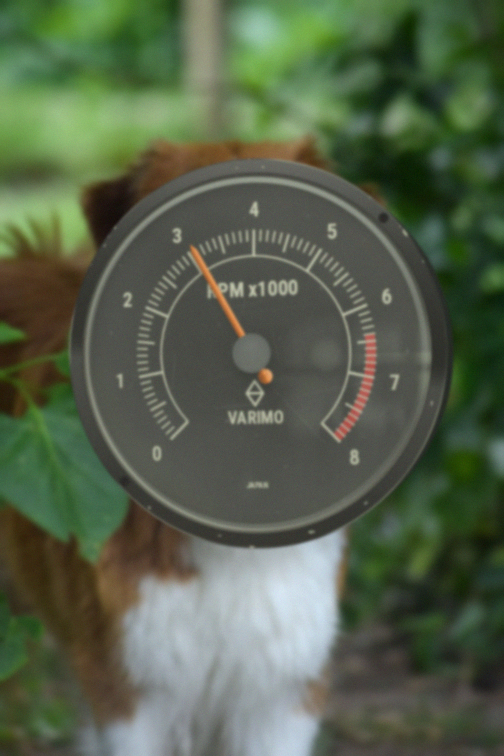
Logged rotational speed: 3100 rpm
